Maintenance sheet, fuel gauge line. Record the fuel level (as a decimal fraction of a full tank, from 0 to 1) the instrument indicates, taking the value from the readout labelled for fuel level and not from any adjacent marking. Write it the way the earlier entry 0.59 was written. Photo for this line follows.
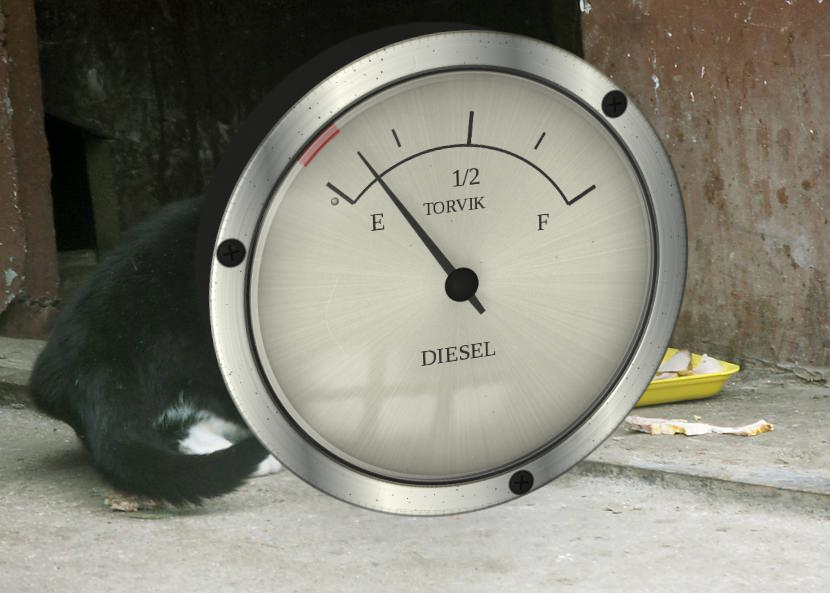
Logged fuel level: 0.125
